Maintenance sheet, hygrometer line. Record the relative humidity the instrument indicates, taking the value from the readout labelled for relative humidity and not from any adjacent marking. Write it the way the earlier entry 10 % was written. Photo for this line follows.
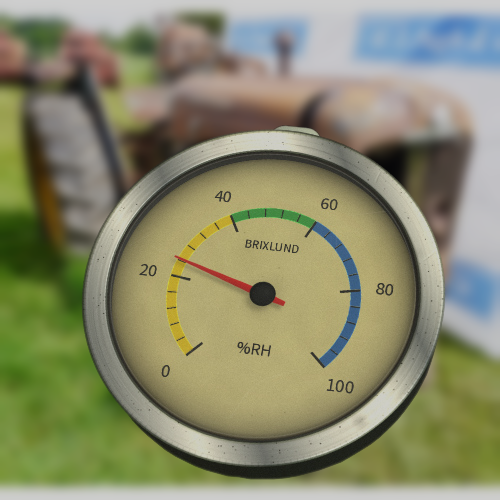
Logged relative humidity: 24 %
